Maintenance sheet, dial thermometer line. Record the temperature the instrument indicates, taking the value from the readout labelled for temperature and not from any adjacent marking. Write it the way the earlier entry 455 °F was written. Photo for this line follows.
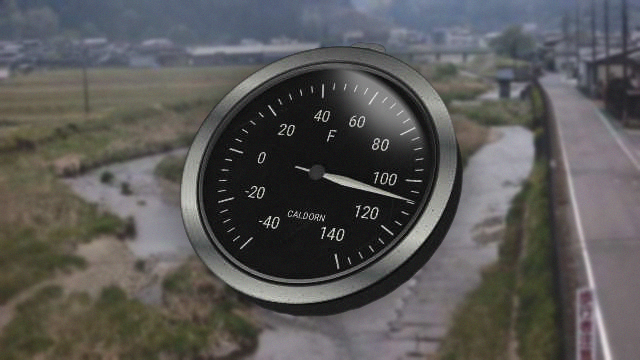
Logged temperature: 108 °F
